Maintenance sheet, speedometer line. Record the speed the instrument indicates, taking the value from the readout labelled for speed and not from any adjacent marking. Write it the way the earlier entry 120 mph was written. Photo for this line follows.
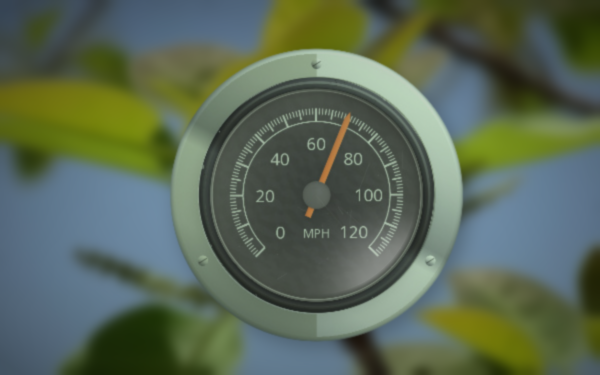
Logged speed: 70 mph
